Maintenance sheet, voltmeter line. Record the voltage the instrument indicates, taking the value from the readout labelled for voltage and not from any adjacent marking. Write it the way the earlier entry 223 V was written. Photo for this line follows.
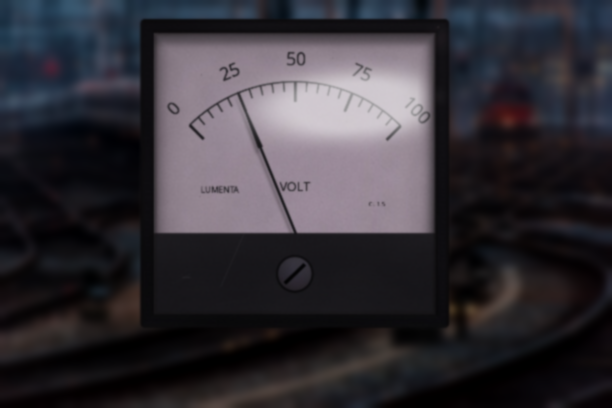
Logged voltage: 25 V
